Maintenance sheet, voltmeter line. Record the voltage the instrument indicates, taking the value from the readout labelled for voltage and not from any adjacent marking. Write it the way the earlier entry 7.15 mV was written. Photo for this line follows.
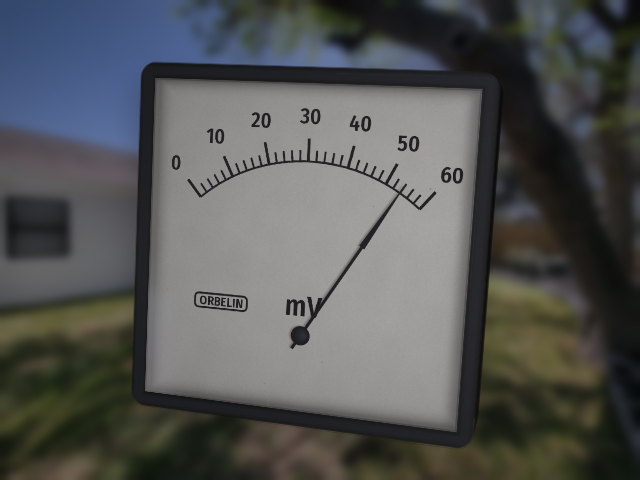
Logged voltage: 54 mV
